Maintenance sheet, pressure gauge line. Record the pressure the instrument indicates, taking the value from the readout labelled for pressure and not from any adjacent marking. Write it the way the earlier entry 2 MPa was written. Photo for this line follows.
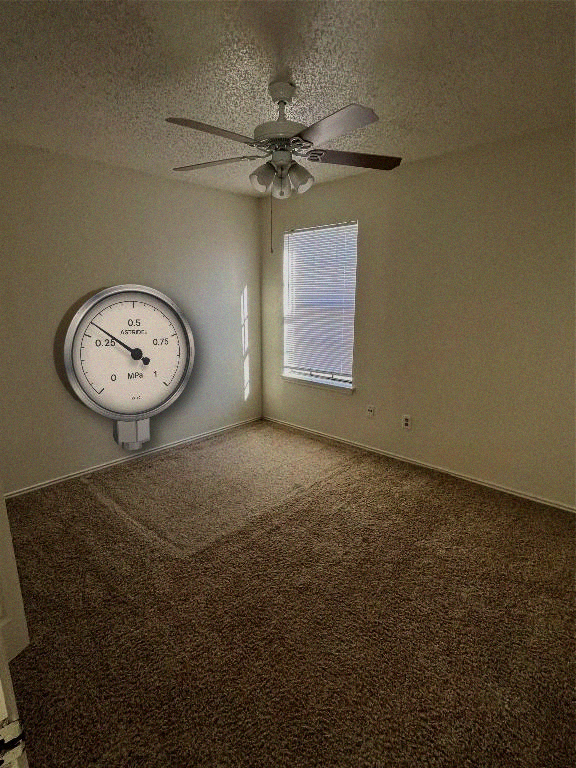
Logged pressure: 0.3 MPa
